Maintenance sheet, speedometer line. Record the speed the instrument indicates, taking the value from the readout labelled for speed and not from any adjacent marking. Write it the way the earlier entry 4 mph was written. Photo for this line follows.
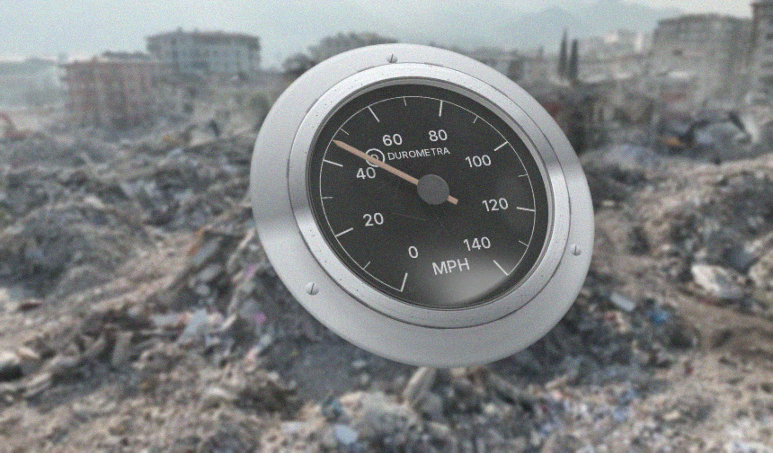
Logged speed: 45 mph
